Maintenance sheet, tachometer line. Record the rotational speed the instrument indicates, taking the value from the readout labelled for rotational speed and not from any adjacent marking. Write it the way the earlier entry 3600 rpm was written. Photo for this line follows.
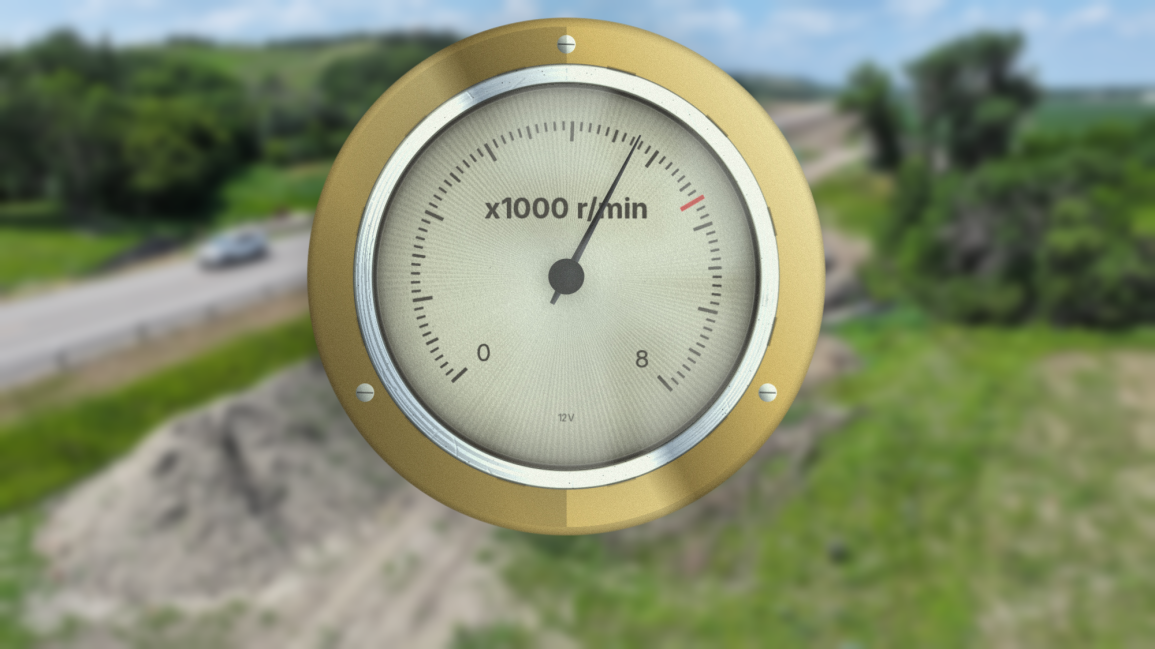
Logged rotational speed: 4750 rpm
